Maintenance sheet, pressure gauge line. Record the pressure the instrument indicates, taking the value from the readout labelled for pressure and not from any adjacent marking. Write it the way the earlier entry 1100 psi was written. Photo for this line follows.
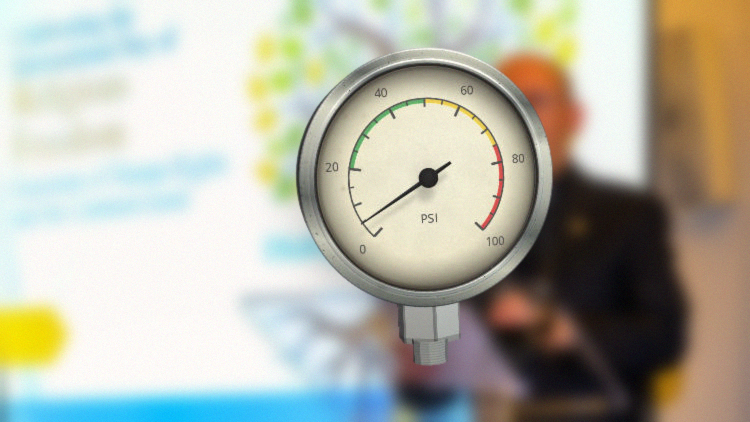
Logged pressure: 5 psi
